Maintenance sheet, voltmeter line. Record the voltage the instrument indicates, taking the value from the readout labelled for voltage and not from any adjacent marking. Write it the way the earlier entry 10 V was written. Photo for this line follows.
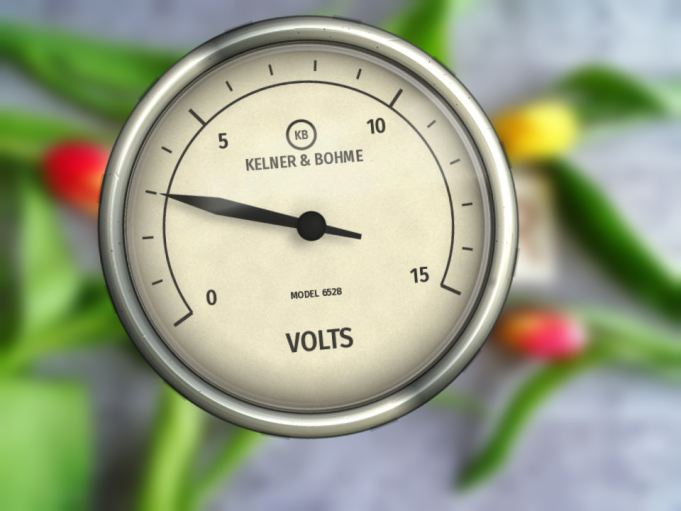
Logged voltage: 3 V
